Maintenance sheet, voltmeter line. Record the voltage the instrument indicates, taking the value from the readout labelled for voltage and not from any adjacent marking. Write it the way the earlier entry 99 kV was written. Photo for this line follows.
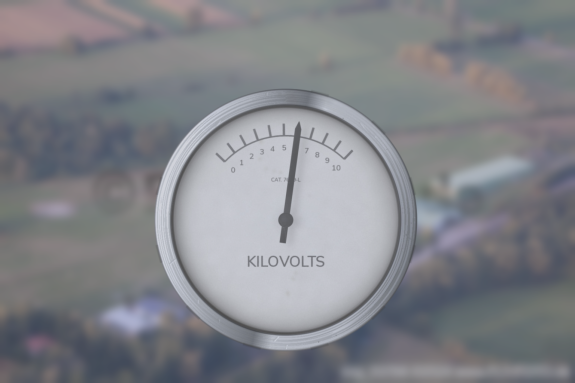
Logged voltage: 6 kV
